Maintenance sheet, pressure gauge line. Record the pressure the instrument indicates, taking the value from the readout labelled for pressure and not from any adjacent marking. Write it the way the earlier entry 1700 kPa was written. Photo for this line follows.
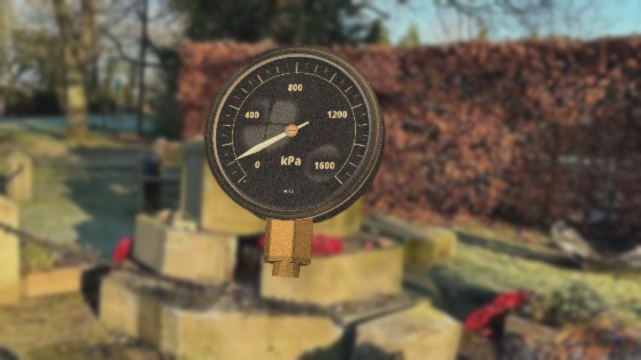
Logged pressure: 100 kPa
